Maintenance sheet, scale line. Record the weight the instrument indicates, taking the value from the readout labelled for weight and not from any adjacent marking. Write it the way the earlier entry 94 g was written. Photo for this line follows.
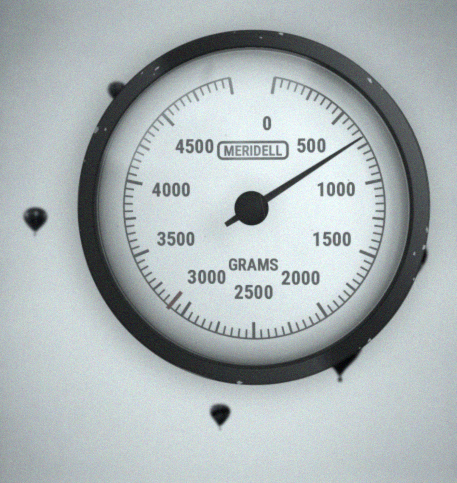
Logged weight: 700 g
